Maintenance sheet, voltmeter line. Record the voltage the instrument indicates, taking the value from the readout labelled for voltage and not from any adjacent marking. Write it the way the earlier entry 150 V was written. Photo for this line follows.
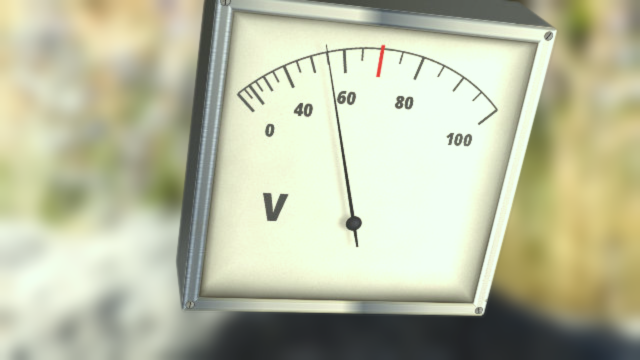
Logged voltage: 55 V
